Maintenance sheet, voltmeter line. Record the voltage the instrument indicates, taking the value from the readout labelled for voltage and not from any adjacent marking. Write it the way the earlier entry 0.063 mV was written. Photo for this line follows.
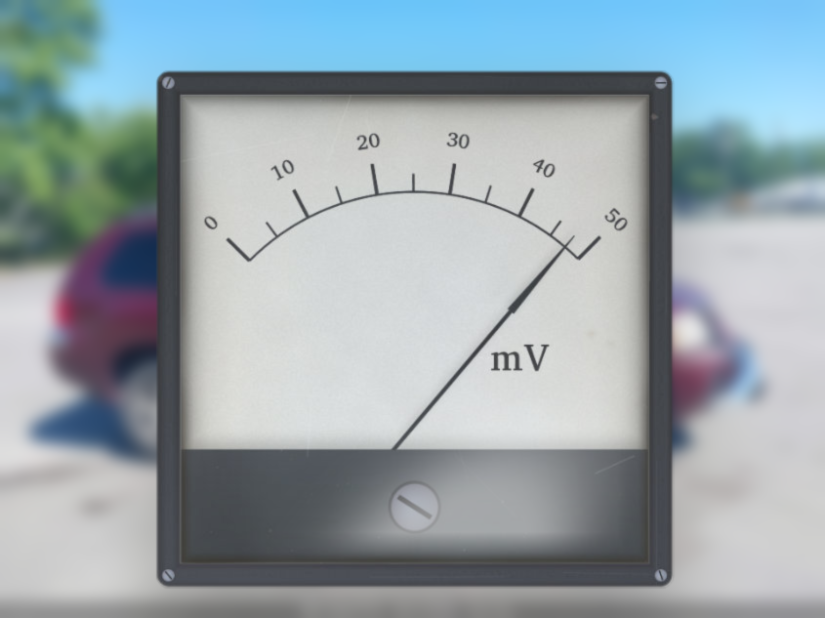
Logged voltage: 47.5 mV
